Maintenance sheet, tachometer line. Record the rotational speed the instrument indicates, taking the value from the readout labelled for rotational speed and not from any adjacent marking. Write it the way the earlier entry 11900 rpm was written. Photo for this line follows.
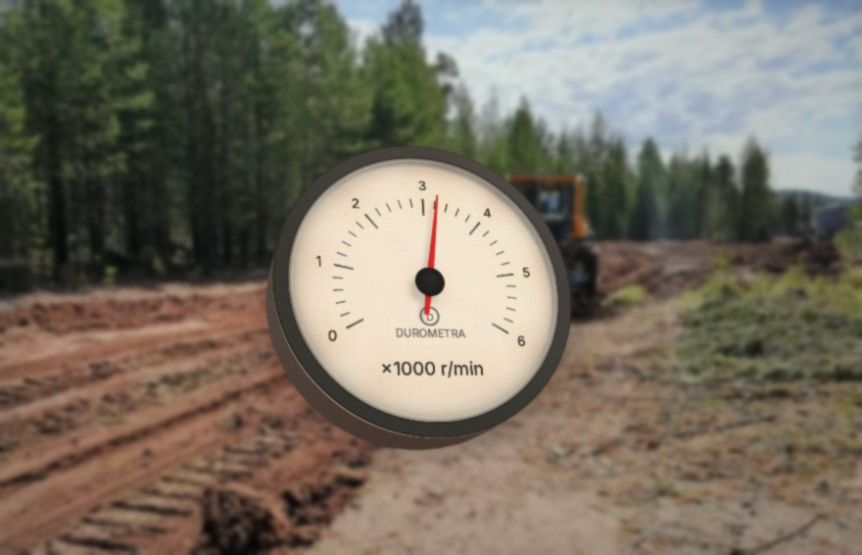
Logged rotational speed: 3200 rpm
